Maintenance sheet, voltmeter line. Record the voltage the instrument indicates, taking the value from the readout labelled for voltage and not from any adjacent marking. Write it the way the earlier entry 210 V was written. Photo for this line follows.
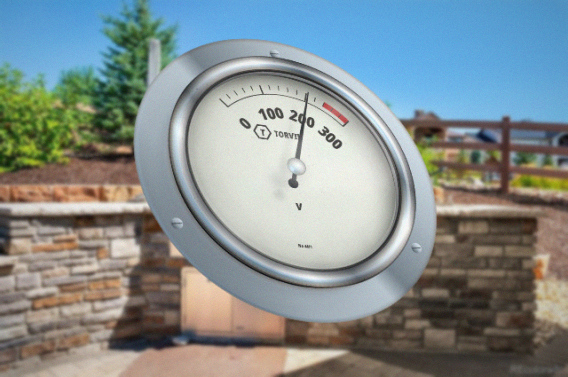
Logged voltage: 200 V
